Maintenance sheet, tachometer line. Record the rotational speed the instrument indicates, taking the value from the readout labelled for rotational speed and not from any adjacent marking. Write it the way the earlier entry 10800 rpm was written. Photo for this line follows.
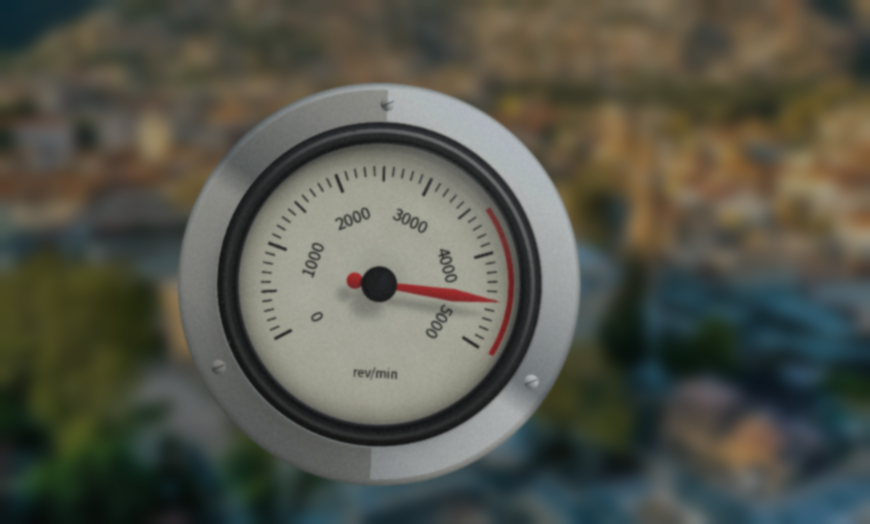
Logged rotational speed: 4500 rpm
